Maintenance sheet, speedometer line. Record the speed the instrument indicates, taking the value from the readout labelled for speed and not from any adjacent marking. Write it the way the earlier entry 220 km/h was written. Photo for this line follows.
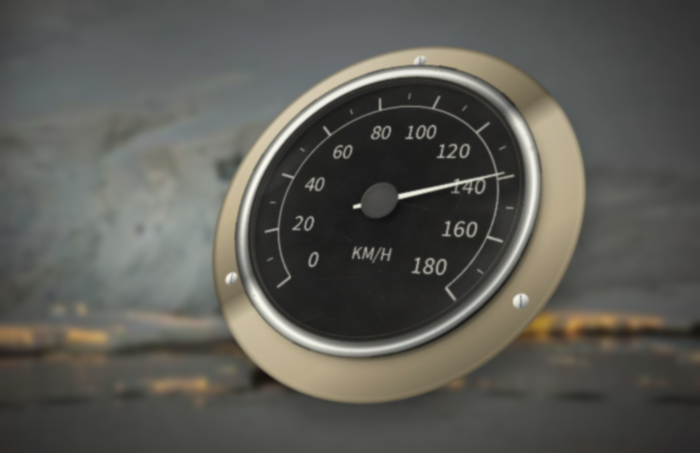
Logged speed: 140 km/h
